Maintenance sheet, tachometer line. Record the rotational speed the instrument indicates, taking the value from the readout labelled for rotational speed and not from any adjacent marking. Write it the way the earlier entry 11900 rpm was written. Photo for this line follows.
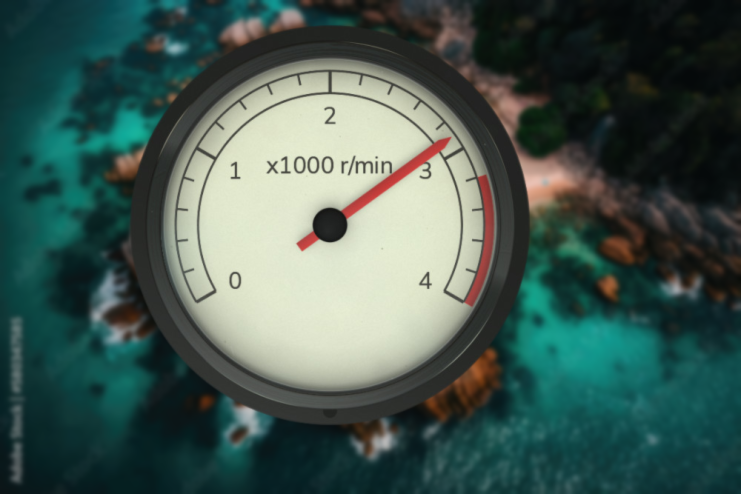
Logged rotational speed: 2900 rpm
